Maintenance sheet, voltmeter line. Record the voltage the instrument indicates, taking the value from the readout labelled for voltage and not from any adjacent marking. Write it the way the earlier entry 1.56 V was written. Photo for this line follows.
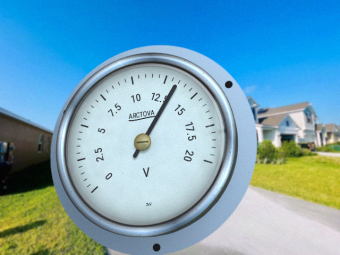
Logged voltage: 13.5 V
